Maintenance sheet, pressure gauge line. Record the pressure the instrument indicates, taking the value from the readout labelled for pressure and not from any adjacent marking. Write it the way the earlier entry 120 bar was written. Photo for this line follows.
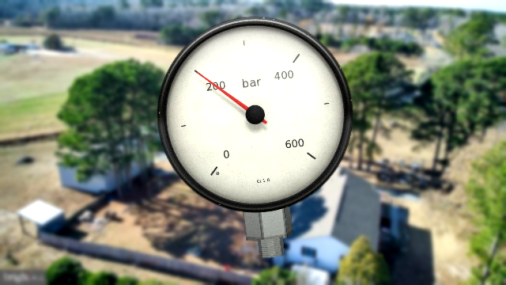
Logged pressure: 200 bar
